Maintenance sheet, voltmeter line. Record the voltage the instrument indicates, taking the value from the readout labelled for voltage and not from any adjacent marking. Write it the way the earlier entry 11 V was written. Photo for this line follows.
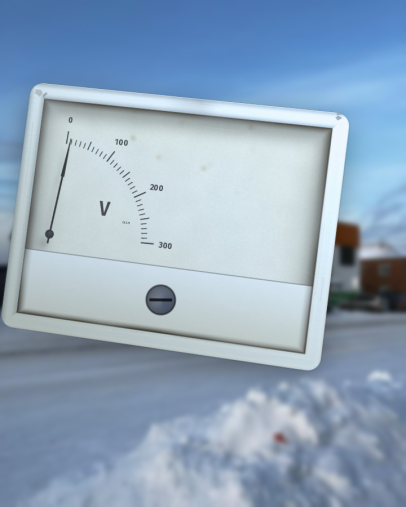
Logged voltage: 10 V
